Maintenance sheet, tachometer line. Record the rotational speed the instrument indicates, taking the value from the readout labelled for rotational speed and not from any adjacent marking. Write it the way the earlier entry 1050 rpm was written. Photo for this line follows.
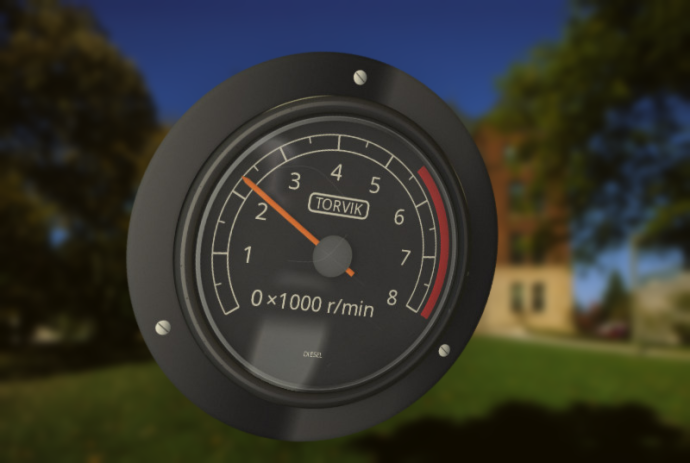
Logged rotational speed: 2250 rpm
